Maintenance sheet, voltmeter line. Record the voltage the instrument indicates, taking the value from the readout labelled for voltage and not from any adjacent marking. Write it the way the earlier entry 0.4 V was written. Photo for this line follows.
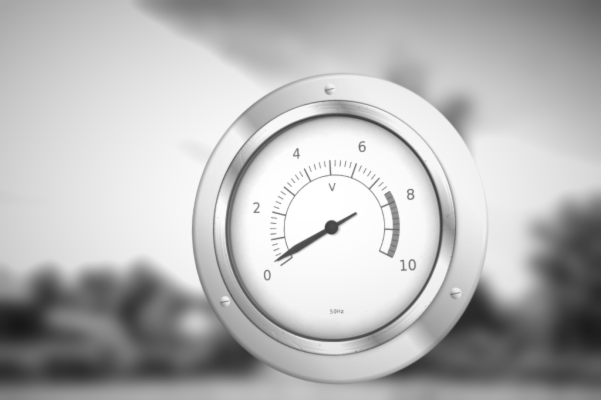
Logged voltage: 0.2 V
